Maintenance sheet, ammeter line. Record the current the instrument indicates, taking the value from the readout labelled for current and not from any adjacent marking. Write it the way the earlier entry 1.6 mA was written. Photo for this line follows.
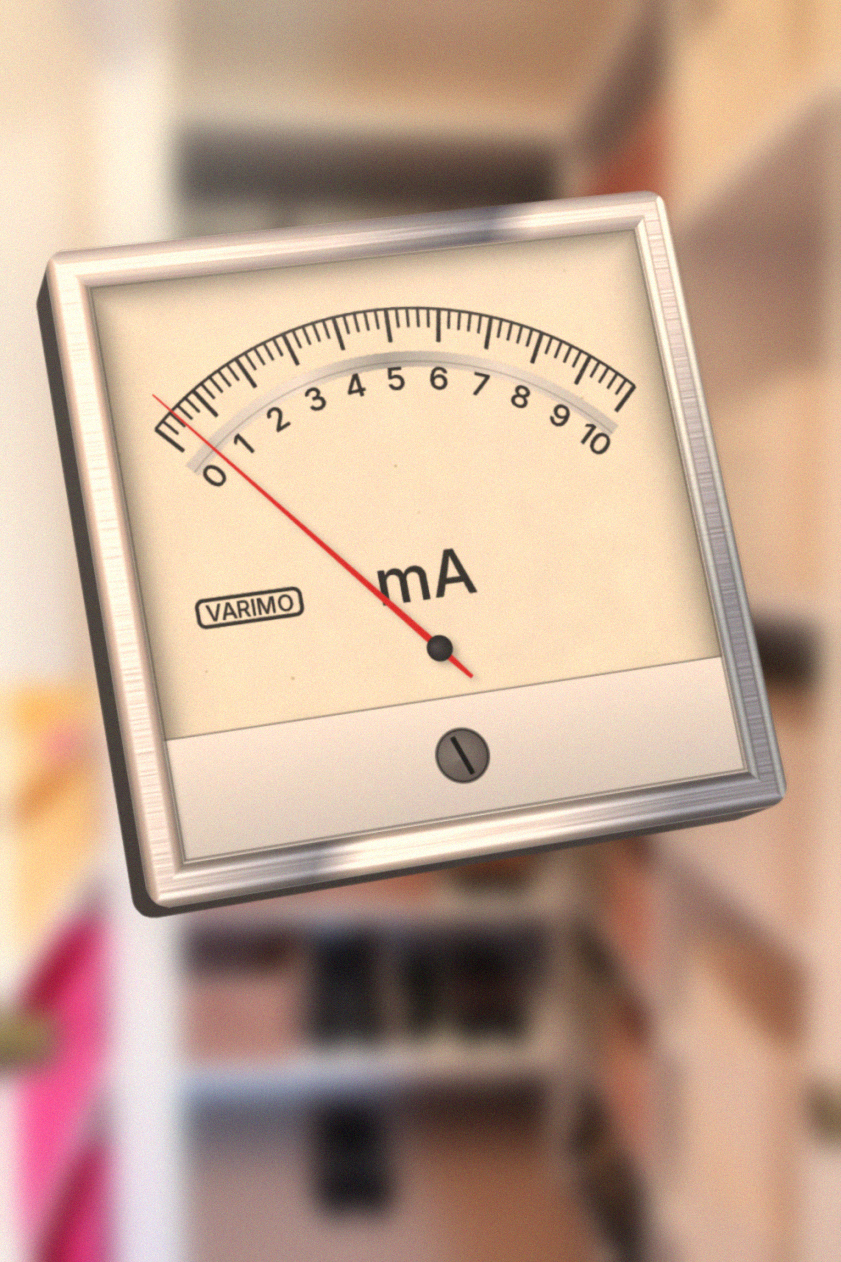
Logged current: 0.4 mA
